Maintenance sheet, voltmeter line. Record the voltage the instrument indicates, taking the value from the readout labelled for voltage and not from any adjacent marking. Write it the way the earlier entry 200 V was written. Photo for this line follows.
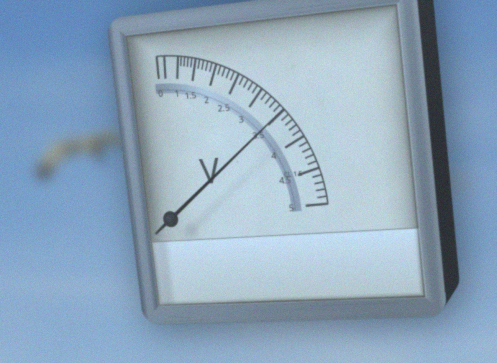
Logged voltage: 3.5 V
